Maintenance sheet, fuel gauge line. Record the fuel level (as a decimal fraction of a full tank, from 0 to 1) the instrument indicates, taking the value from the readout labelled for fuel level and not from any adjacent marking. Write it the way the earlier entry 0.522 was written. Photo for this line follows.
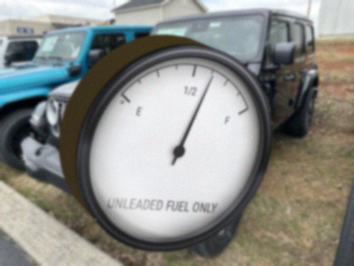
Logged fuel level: 0.625
